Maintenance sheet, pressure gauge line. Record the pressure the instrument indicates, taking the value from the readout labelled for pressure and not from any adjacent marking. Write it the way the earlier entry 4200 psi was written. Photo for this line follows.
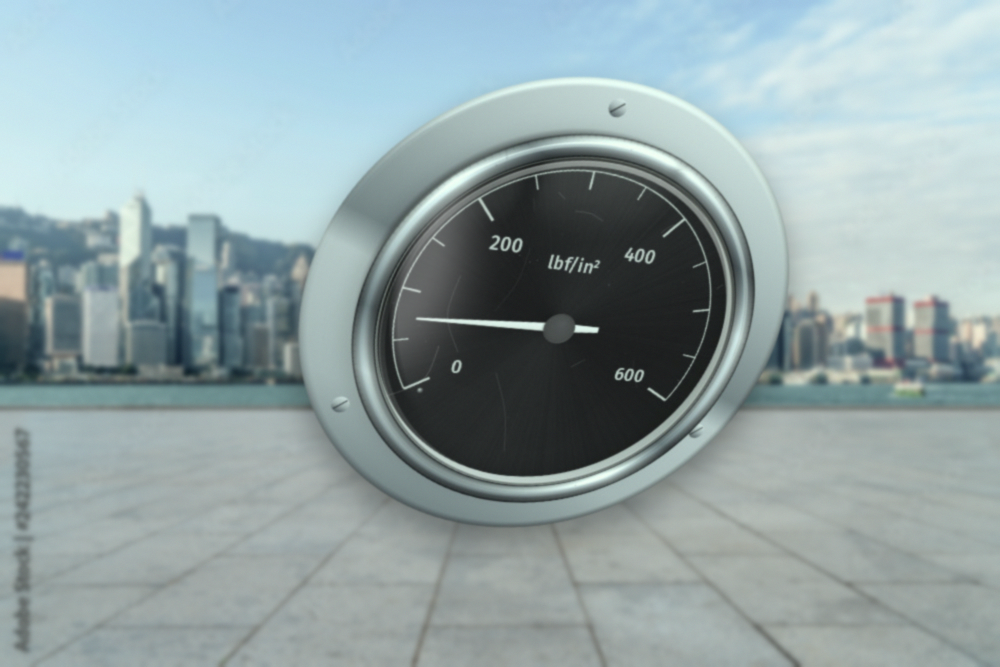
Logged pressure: 75 psi
